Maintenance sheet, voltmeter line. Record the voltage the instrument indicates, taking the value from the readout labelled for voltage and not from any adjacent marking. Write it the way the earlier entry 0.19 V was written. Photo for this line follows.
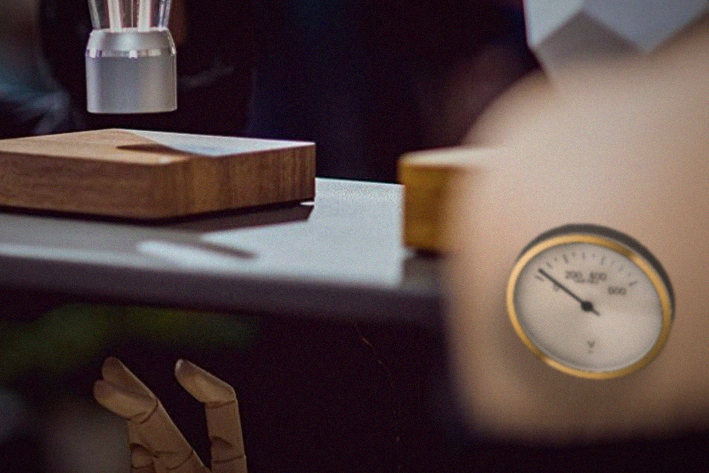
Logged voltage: 50 V
